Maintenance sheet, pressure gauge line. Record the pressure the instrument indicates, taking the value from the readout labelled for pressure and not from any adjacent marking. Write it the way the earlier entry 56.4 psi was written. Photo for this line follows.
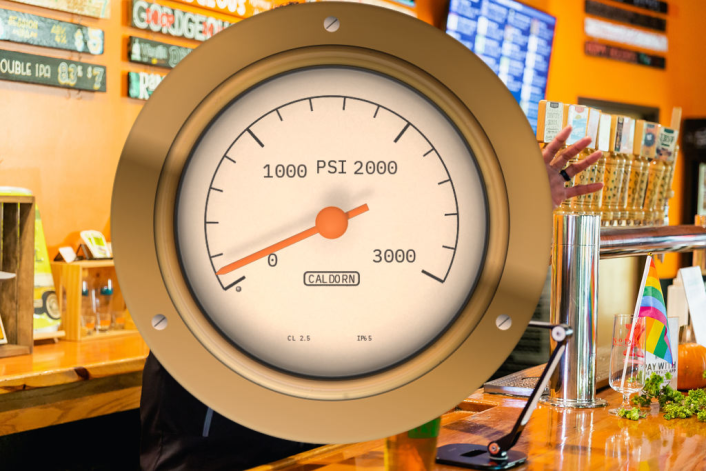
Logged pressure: 100 psi
